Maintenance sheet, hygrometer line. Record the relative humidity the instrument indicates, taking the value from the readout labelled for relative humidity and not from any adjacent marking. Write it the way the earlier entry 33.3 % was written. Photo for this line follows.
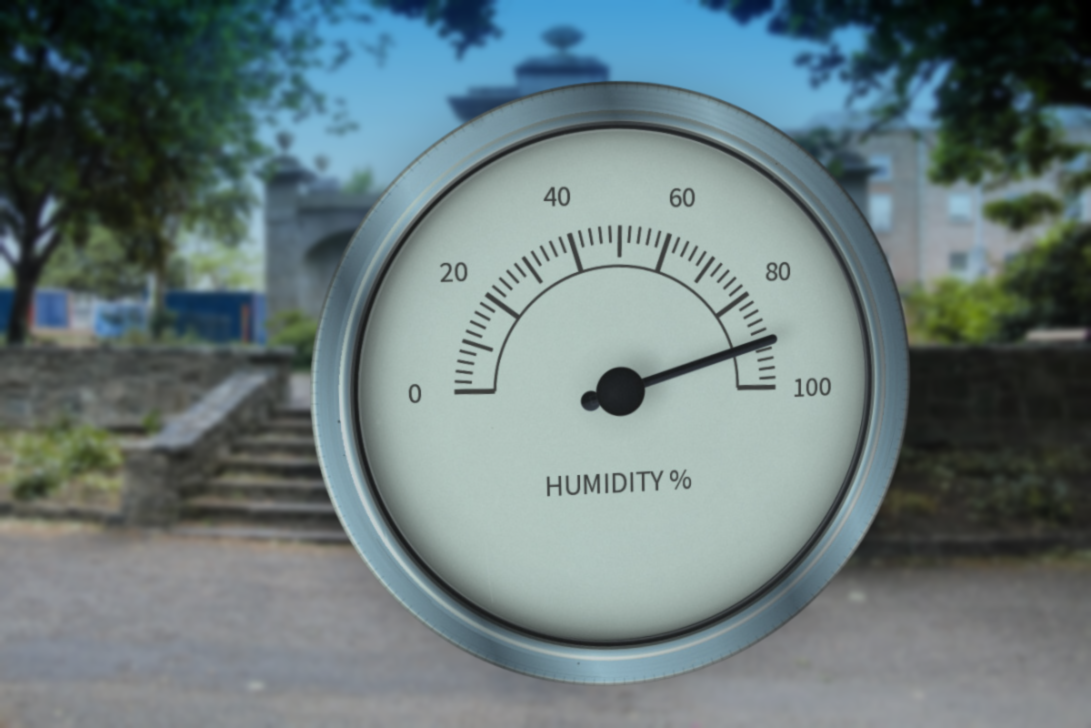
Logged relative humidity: 90 %
